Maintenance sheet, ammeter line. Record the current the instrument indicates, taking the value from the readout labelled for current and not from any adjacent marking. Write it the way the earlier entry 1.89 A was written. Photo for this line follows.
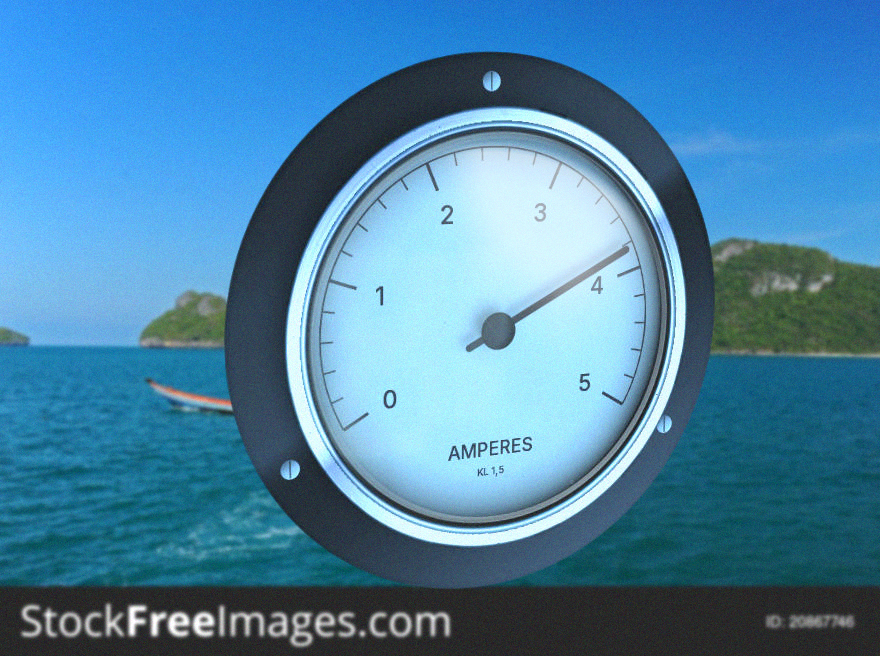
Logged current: 3.8 A
